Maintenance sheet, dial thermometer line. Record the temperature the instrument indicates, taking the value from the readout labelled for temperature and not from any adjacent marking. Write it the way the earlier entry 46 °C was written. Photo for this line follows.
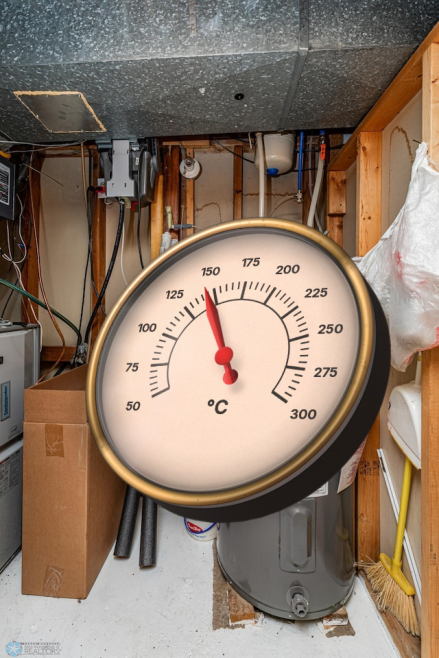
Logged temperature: 145 °C
